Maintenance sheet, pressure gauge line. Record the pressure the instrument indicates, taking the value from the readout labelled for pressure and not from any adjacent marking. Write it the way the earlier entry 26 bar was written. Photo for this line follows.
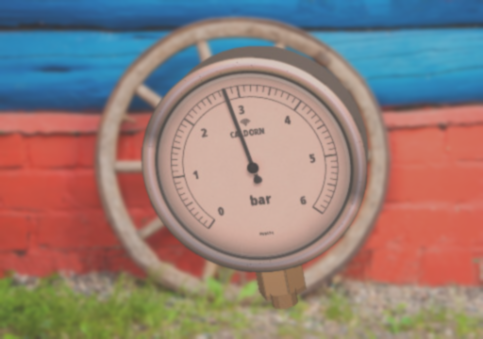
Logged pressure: 2.8 bar
